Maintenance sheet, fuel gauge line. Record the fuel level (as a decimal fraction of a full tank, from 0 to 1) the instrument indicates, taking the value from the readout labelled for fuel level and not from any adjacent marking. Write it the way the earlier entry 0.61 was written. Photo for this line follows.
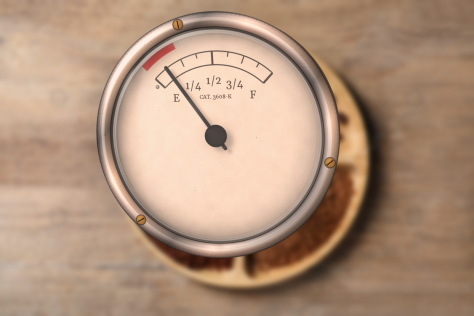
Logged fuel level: 0.125
